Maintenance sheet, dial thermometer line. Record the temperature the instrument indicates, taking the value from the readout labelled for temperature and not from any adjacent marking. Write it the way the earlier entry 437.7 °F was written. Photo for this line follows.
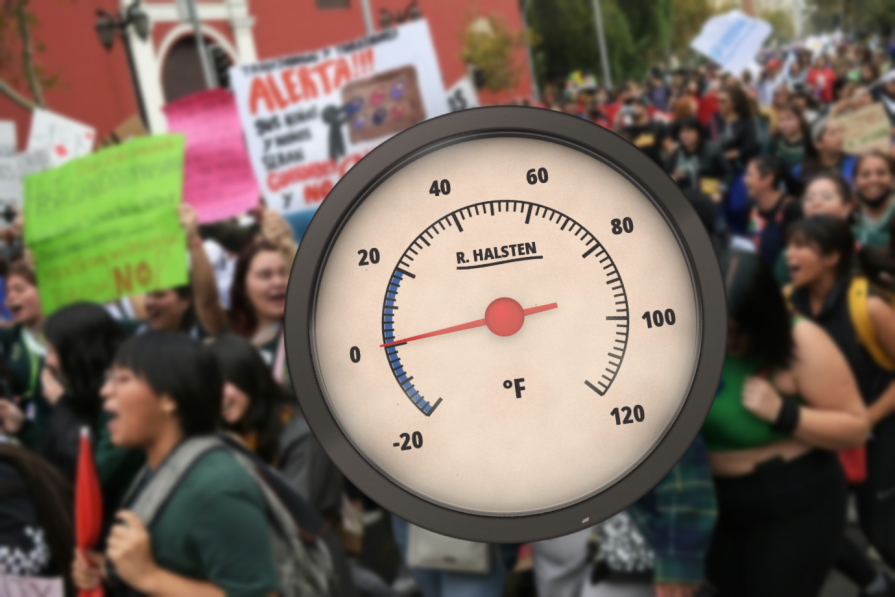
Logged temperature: 0 °F
